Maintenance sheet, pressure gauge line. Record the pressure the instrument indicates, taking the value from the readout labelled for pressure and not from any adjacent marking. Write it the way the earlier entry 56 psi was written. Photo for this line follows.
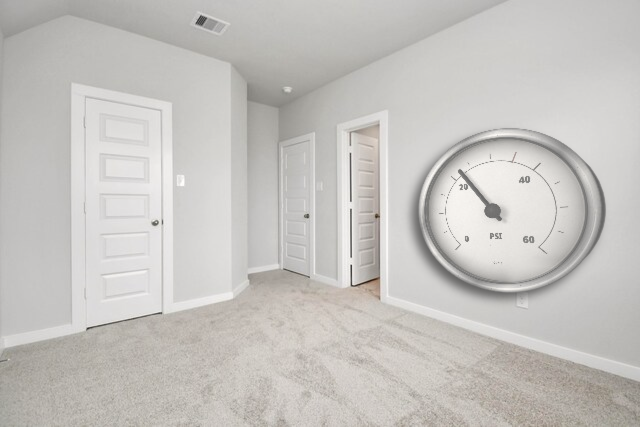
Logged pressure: 22.5 psi
